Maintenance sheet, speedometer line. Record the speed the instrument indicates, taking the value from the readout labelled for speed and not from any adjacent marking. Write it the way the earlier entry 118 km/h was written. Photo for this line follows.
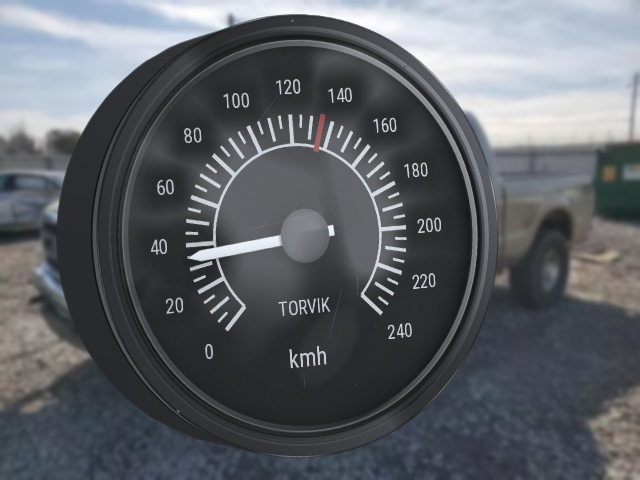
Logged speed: 35 km/h
